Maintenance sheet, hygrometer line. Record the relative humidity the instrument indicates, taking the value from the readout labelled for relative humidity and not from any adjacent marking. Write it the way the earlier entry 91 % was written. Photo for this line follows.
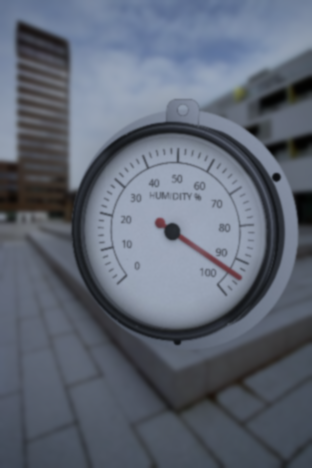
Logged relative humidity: 94 %
